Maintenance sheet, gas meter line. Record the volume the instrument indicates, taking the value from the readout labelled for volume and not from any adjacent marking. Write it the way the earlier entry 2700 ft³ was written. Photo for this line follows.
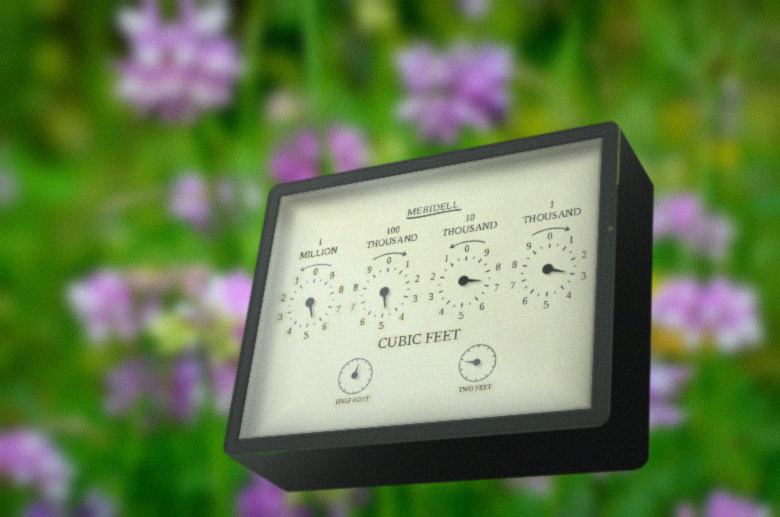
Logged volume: 547300 ft³
